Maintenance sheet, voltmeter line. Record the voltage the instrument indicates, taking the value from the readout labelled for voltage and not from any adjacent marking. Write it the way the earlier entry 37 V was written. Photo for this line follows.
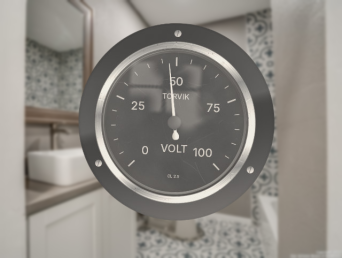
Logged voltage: 47.5 V
